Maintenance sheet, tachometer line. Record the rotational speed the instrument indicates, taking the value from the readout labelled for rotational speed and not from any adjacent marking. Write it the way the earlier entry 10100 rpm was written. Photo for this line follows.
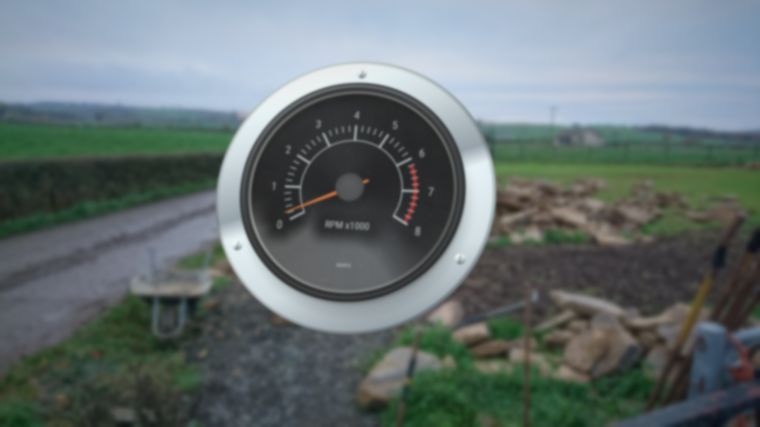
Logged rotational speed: 200 rpm
